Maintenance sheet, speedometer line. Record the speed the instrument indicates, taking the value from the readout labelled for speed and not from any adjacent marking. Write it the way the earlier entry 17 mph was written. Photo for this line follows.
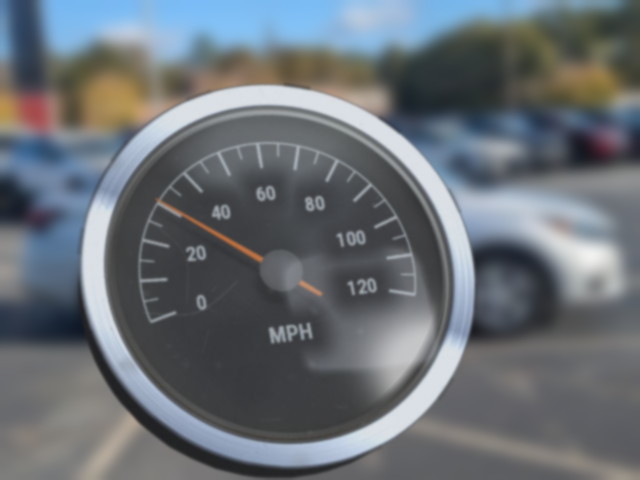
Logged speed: 30 mph
